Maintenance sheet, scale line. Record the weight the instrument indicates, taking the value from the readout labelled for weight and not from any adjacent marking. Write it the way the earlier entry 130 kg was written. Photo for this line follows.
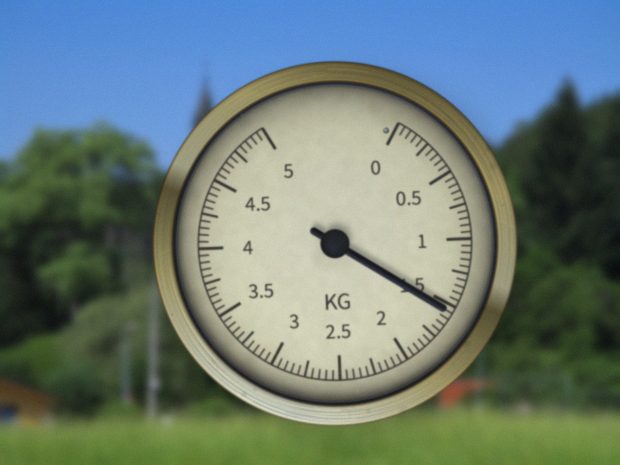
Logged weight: 1.55 kg
